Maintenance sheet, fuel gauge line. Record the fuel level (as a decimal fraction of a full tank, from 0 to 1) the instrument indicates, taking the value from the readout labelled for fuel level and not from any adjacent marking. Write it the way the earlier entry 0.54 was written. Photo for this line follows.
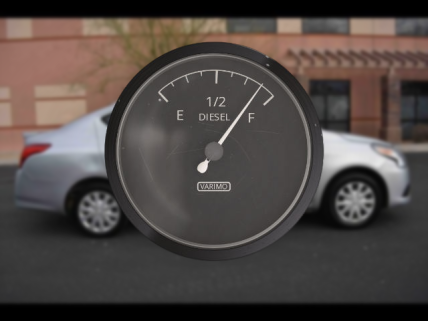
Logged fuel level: 0.875
